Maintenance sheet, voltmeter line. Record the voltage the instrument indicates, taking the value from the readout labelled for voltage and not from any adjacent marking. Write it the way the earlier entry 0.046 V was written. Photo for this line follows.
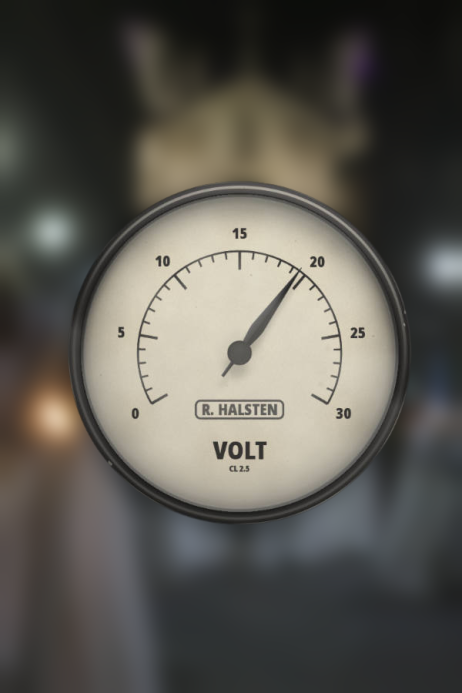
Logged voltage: 19.5 V
